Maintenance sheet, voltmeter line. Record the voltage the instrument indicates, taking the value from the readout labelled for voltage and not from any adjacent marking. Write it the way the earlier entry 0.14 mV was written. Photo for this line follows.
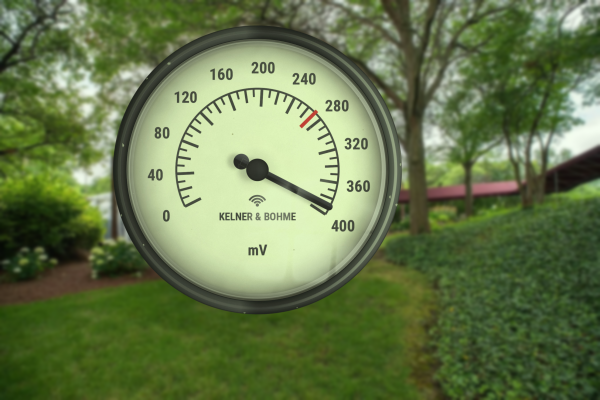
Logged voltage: 390 mV
